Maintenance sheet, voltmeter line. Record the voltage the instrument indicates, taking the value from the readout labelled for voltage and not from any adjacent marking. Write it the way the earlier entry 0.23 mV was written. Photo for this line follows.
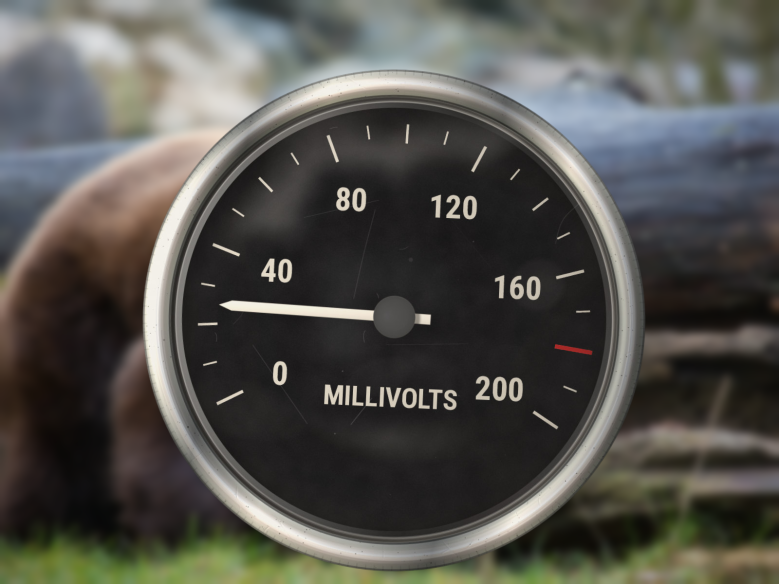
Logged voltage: 25 mV
